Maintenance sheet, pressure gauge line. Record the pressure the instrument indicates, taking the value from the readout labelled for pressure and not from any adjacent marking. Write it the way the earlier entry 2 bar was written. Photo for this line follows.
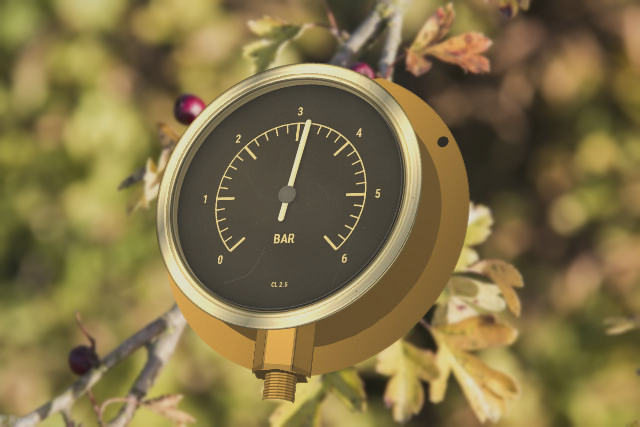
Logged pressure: 3.2 bar
